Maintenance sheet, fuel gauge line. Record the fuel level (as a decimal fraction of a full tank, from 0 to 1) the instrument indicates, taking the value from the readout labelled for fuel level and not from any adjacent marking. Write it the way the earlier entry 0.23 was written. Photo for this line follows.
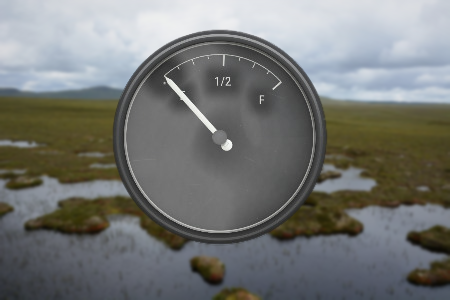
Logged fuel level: 0
